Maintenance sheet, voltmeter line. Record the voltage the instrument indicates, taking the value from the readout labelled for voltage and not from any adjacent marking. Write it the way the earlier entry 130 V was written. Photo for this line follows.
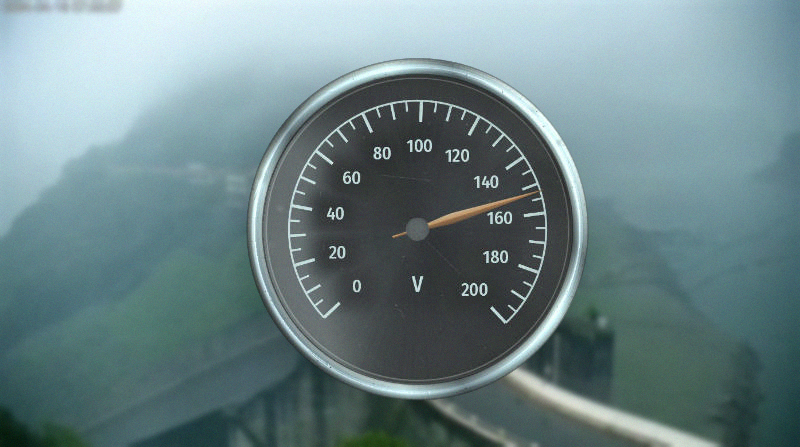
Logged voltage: 152.5 V
